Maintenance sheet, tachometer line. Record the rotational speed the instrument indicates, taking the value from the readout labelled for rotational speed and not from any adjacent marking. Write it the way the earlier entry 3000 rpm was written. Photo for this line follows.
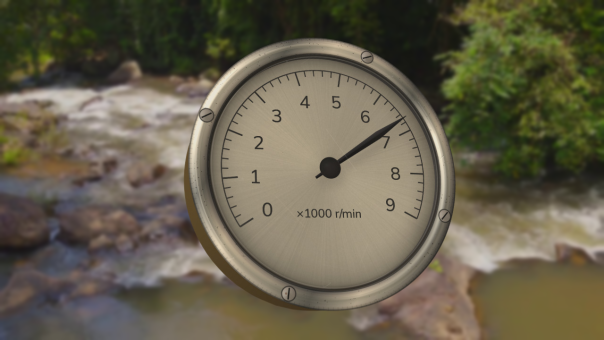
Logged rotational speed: 6700 rpm
